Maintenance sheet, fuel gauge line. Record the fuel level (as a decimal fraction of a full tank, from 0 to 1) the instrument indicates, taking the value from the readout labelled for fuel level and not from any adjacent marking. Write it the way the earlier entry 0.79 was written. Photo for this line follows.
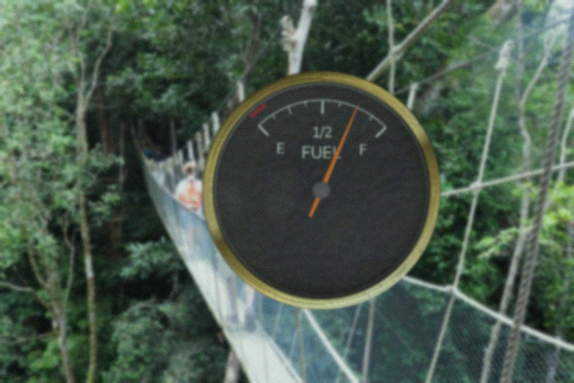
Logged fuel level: 0.75
